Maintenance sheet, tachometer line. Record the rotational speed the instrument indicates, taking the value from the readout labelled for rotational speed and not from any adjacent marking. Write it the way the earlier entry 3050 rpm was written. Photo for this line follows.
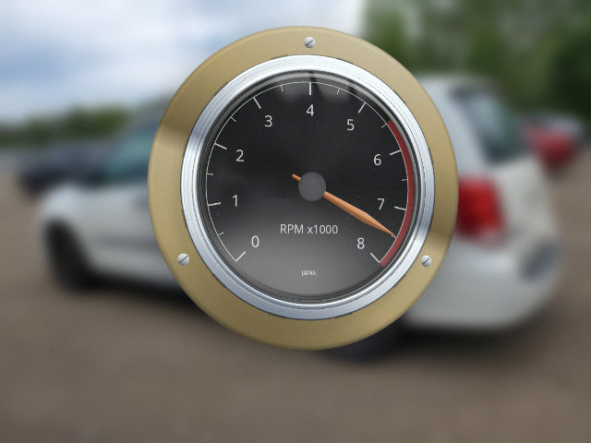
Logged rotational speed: 7500 rpm
